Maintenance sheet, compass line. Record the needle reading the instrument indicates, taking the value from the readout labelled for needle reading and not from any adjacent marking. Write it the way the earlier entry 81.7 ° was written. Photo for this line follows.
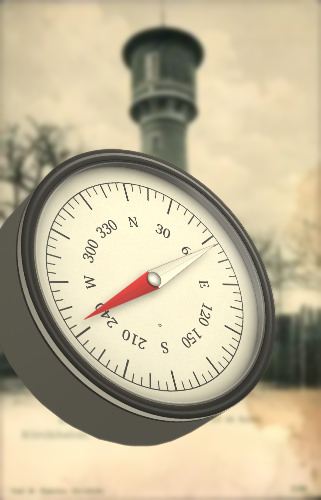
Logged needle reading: 245 °
